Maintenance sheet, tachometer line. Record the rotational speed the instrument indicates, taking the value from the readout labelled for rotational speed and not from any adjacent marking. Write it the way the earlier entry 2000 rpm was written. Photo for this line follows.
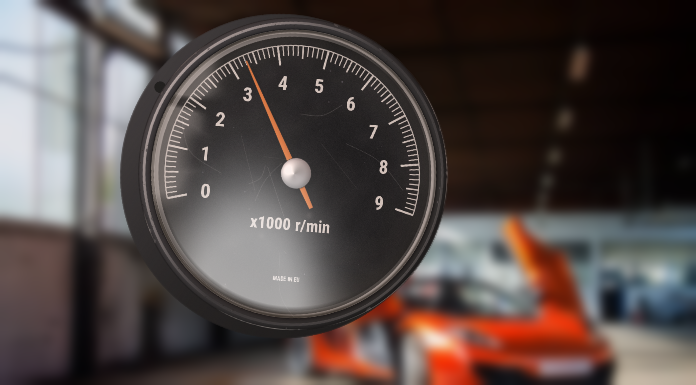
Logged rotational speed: 3300 rpm
